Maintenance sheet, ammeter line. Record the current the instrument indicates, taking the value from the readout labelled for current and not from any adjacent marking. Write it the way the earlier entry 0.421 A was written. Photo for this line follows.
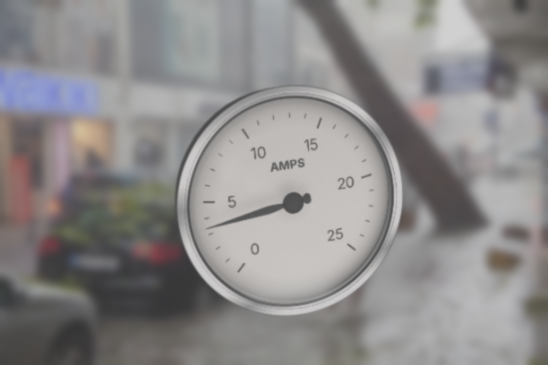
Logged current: 3.5 A
